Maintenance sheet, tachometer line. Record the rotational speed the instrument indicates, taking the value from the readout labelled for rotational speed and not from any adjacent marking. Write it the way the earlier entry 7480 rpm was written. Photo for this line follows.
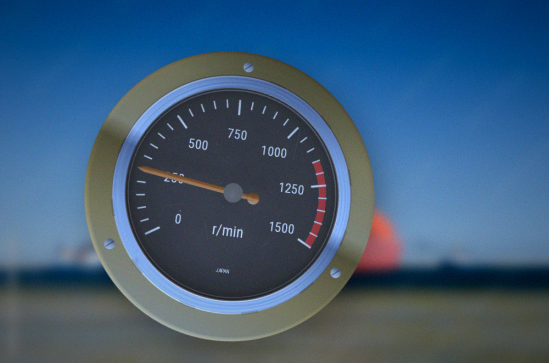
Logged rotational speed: 250 rpm
